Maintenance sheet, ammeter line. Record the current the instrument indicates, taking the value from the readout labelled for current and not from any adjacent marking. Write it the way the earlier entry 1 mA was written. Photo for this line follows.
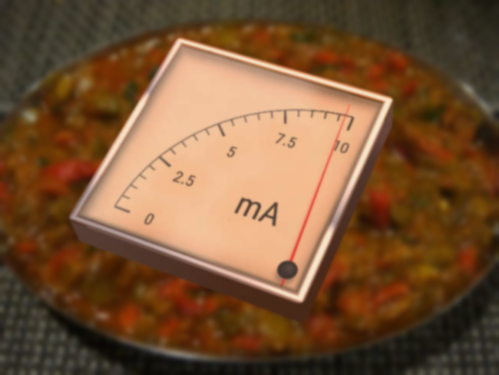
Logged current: 9.75 mA
